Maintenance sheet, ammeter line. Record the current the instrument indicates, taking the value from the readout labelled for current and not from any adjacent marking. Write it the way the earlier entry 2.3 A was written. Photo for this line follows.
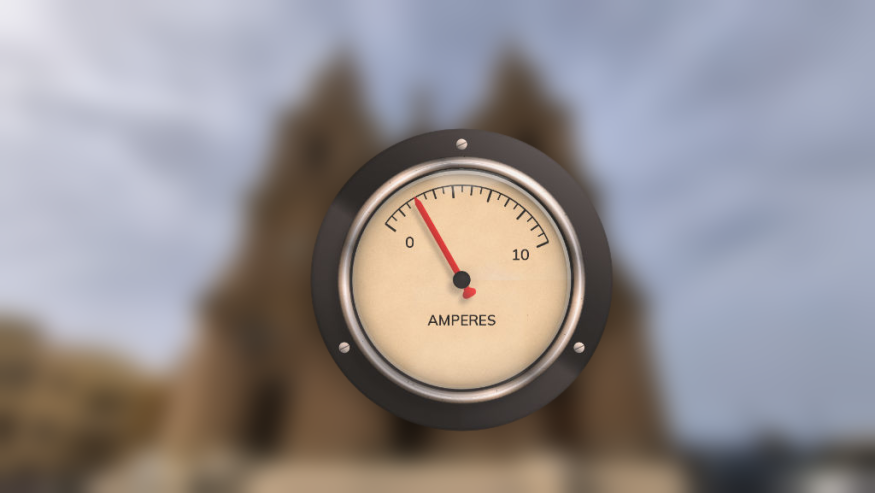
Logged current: 2 A
